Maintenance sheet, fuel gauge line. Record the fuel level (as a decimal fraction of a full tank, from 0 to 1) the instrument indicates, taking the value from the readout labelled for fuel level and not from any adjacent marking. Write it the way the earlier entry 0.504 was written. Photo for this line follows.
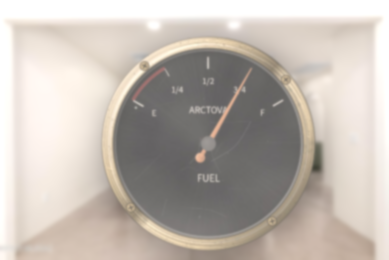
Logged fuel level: 0.75
